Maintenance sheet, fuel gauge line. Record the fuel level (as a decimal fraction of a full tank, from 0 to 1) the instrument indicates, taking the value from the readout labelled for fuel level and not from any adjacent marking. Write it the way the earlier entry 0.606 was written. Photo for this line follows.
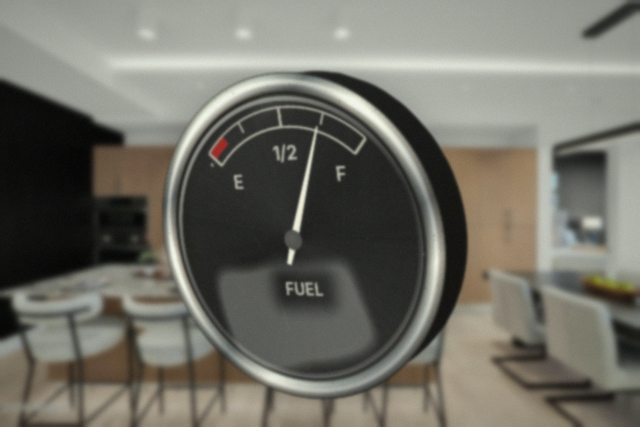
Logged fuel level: 0.75
